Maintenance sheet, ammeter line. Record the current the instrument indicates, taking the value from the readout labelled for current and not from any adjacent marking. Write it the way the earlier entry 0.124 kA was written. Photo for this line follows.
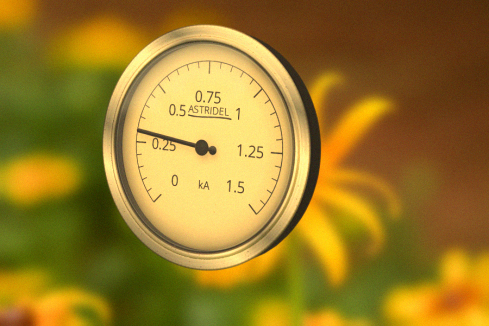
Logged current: 0.3 kA
